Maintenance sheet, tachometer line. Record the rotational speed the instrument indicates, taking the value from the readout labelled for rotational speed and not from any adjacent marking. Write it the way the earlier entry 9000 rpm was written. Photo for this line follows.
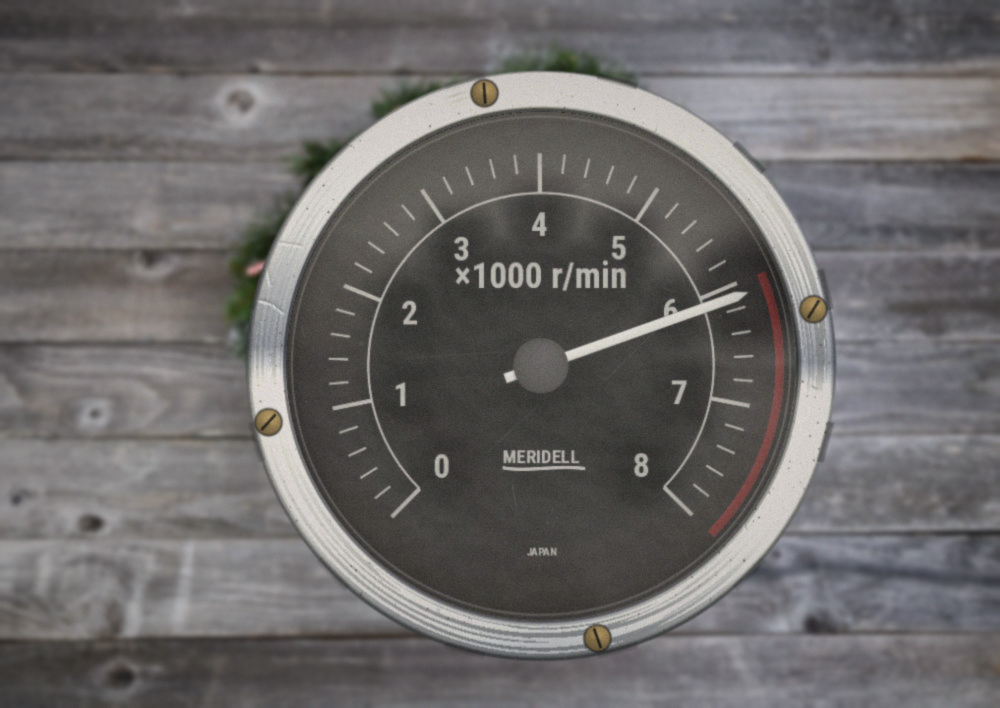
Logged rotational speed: 6100 rpm
